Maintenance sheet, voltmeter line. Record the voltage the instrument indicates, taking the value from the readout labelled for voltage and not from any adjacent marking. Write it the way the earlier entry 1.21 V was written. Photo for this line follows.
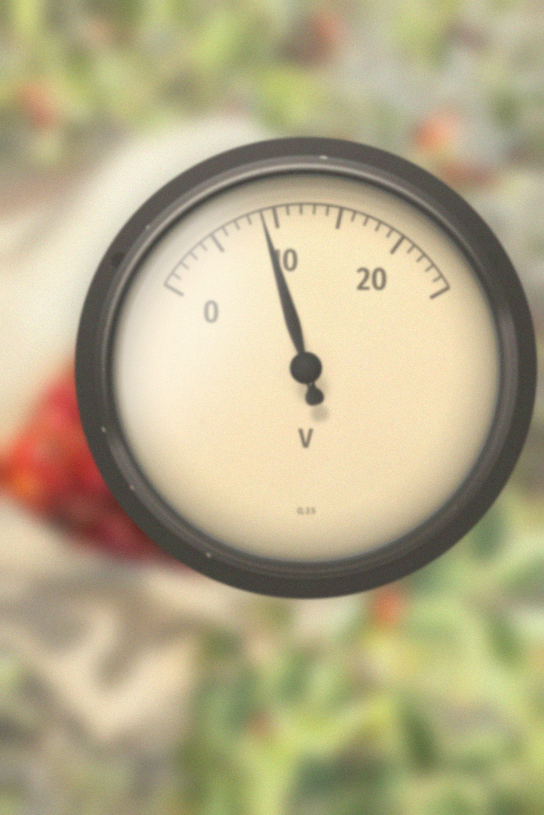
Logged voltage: 9 V
